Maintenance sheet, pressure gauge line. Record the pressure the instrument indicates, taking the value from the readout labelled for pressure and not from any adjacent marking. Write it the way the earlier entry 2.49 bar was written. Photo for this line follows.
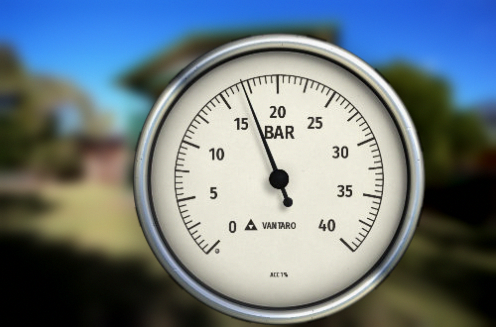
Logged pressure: 17 bar
